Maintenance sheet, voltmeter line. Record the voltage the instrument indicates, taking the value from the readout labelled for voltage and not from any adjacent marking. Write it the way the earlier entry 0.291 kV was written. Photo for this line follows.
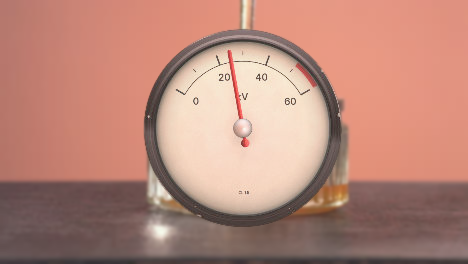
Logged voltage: 25 kV
